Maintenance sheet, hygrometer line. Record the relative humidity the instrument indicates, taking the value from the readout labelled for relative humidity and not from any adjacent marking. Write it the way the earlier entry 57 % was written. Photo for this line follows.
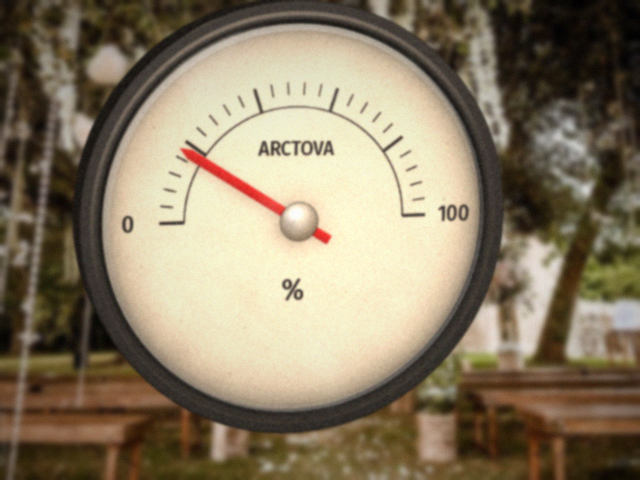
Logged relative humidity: 18 %
